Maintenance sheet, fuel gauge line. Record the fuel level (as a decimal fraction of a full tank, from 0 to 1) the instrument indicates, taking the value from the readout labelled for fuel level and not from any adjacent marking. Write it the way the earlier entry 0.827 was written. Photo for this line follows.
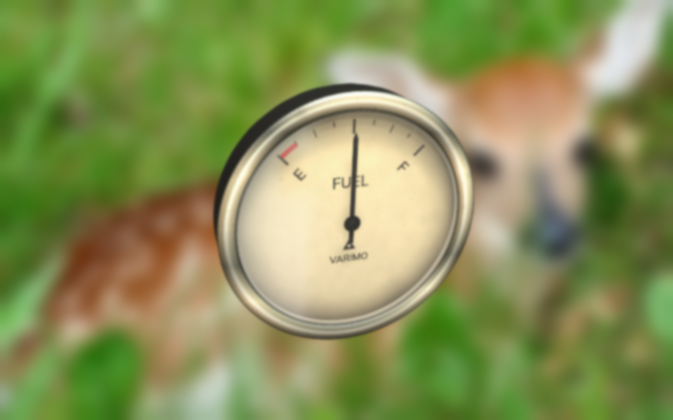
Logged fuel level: 0.5
